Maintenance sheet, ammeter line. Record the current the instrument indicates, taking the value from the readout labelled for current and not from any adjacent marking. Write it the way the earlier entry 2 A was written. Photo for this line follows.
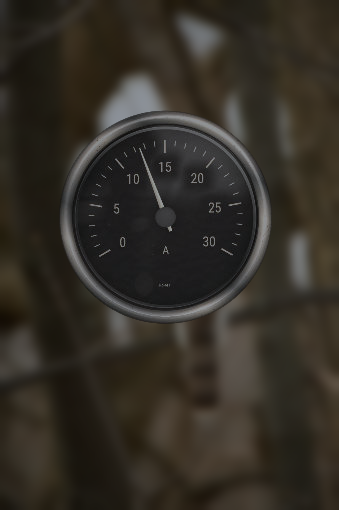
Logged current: 12.5 A
